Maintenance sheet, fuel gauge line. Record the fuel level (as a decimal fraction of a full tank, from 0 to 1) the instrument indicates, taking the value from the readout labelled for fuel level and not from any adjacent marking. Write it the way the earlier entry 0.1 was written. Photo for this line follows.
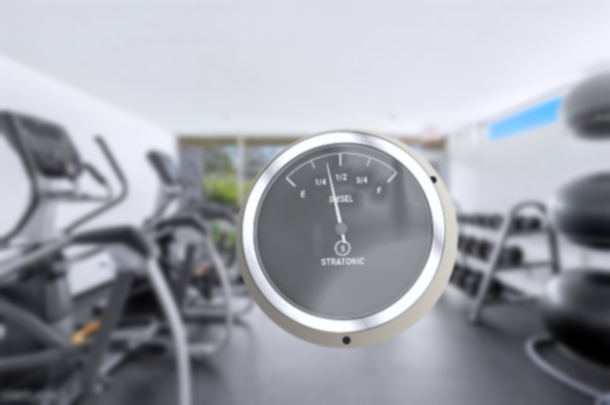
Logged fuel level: 0.375
